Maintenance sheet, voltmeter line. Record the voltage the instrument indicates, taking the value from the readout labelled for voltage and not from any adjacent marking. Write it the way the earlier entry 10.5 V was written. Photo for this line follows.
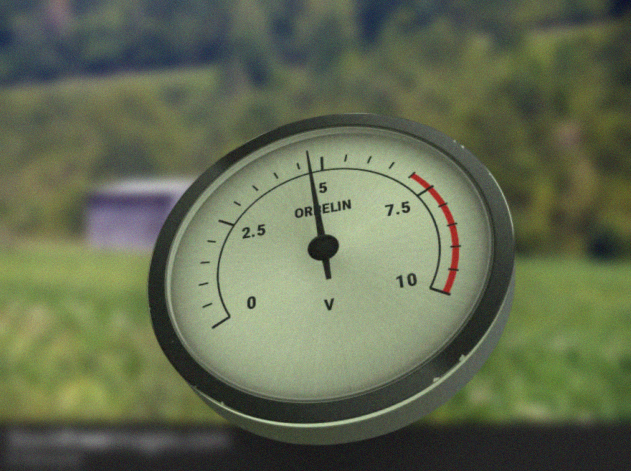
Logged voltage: 4.75 V
